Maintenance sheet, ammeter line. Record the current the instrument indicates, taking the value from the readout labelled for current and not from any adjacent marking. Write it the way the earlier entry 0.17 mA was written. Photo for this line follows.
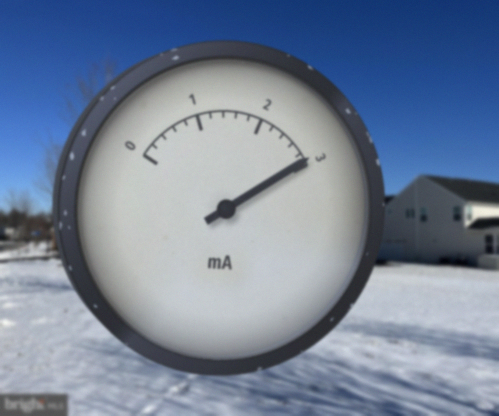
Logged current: 2.9 mA
